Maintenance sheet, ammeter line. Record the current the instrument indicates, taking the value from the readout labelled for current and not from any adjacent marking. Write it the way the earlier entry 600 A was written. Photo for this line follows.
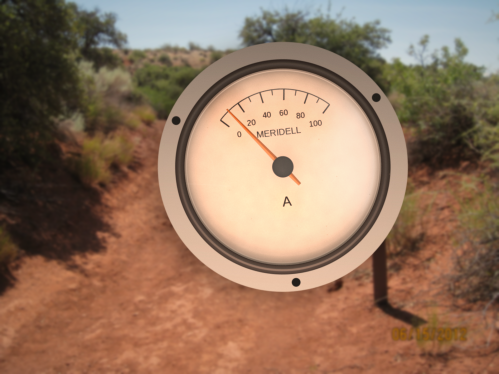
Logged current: 10 A
